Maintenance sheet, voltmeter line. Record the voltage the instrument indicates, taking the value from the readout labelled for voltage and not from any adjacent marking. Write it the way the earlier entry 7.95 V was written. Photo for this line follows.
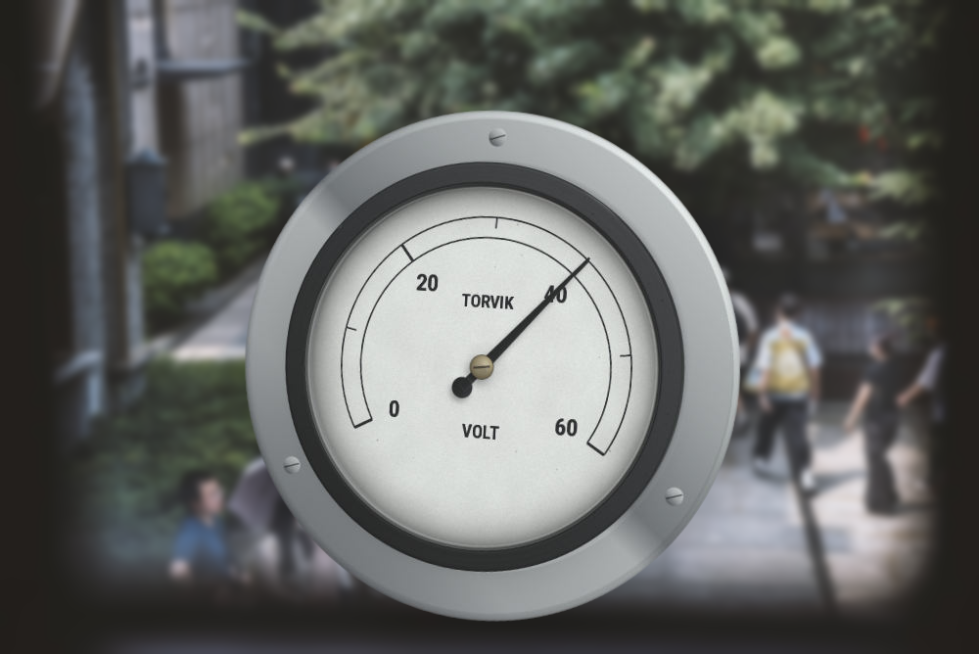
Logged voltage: 40 V
